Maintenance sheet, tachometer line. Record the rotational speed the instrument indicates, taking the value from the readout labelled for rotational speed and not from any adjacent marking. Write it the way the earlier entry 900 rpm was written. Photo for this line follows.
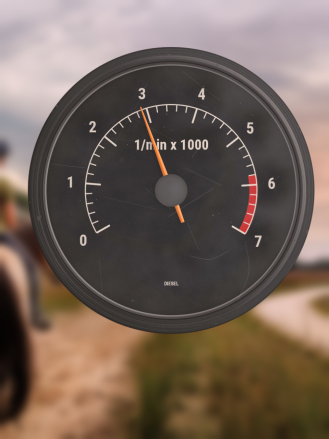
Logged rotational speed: 2900 rpm
